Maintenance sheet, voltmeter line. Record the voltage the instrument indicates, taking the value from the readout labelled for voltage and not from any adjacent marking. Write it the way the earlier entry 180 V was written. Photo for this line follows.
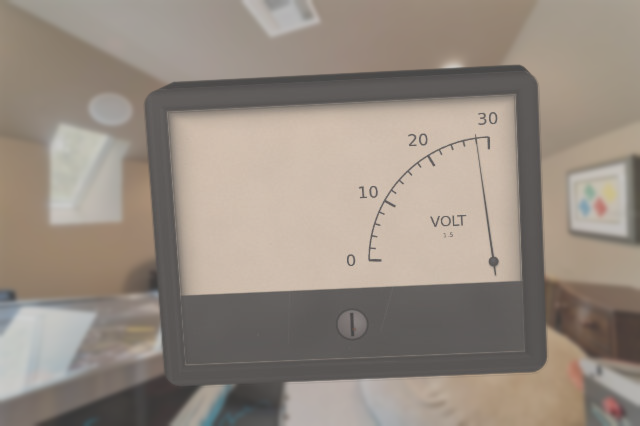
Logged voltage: 28 V
